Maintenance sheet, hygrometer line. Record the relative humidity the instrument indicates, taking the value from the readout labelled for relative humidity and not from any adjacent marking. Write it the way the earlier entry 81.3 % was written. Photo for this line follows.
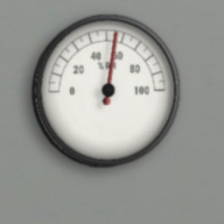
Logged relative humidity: 55 %
